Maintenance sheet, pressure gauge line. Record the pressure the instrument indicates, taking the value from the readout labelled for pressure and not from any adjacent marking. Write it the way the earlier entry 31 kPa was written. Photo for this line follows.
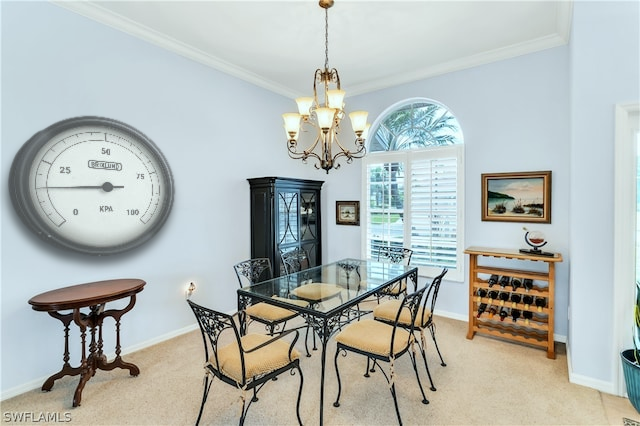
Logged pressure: 15 kPa
